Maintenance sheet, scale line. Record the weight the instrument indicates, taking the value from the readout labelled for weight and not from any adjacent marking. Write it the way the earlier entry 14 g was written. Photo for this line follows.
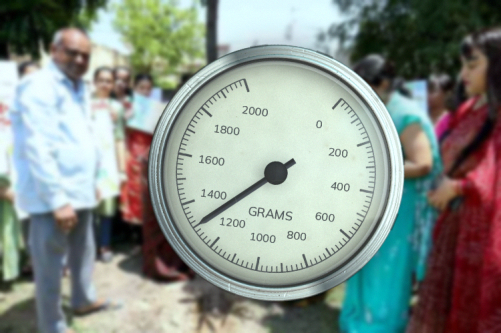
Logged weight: 1300 g
